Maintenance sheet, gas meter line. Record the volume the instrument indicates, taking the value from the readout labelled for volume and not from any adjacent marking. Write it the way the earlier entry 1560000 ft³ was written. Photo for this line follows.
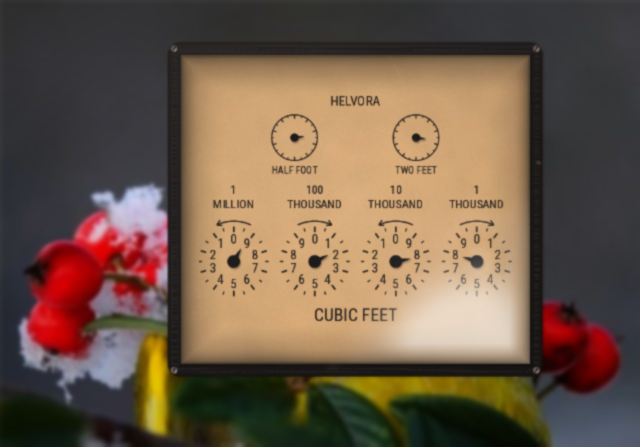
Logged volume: 917800 ft³
